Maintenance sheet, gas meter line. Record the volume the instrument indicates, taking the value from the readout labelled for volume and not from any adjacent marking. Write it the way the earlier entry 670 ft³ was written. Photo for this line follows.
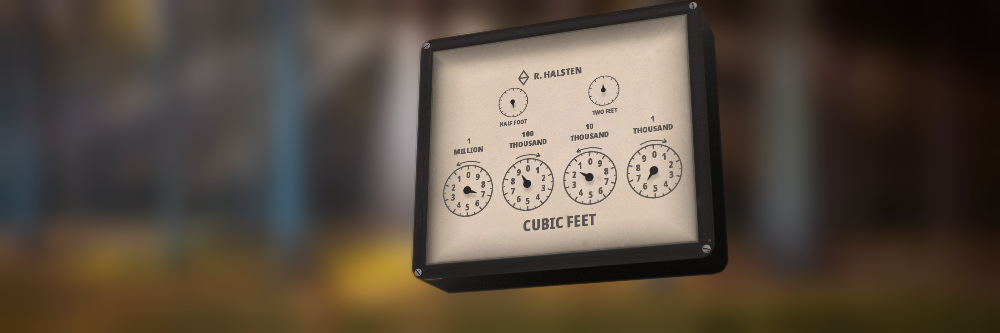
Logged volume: 691600 ft³
